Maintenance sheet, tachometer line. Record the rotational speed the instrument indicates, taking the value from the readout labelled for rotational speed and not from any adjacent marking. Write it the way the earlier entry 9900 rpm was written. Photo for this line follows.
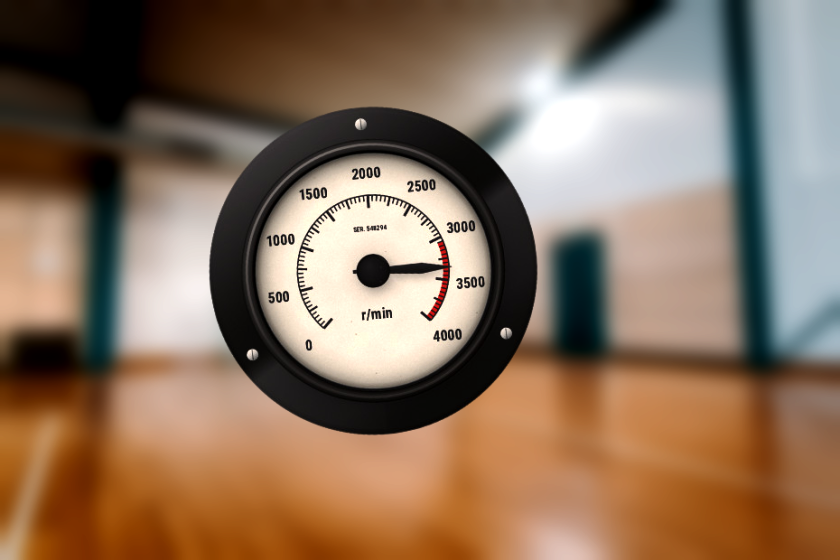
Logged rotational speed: 3350 rpm
